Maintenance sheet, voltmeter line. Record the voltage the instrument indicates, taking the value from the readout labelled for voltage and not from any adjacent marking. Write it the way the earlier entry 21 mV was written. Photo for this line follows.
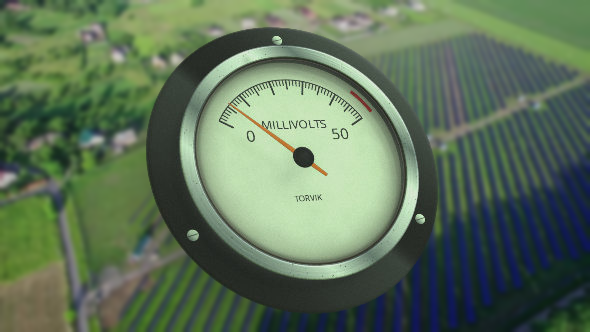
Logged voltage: 5 mV
